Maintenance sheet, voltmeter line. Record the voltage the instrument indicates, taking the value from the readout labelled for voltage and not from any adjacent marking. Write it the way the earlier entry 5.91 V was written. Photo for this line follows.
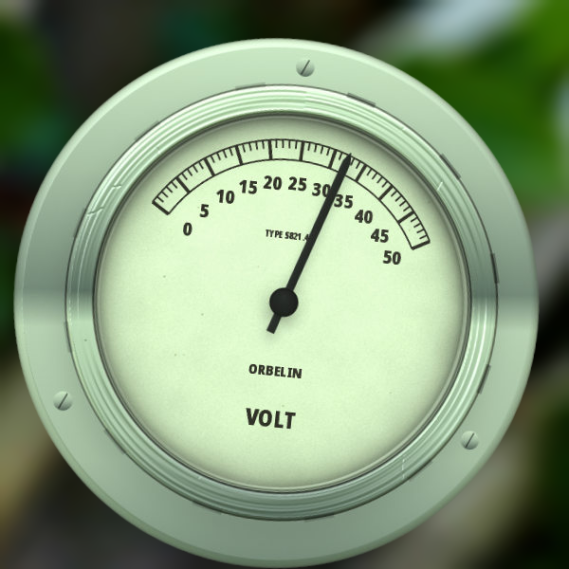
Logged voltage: 32 V
